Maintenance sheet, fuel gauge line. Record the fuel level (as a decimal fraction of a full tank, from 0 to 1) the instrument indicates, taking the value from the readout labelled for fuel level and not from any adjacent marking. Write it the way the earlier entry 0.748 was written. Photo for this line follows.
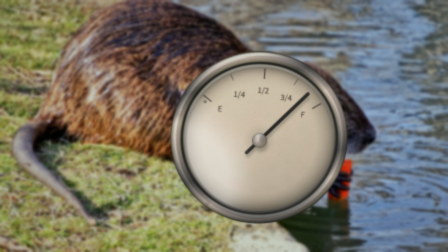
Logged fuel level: 0.875
